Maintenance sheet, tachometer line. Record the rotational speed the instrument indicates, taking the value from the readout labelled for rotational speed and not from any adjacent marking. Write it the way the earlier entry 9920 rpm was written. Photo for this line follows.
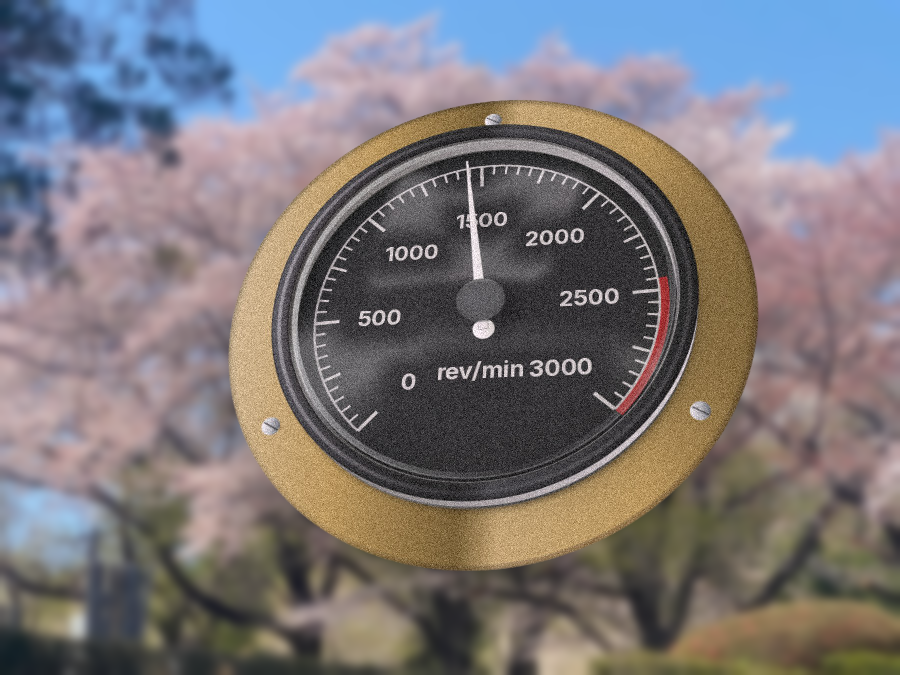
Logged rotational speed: 1450 rpm
